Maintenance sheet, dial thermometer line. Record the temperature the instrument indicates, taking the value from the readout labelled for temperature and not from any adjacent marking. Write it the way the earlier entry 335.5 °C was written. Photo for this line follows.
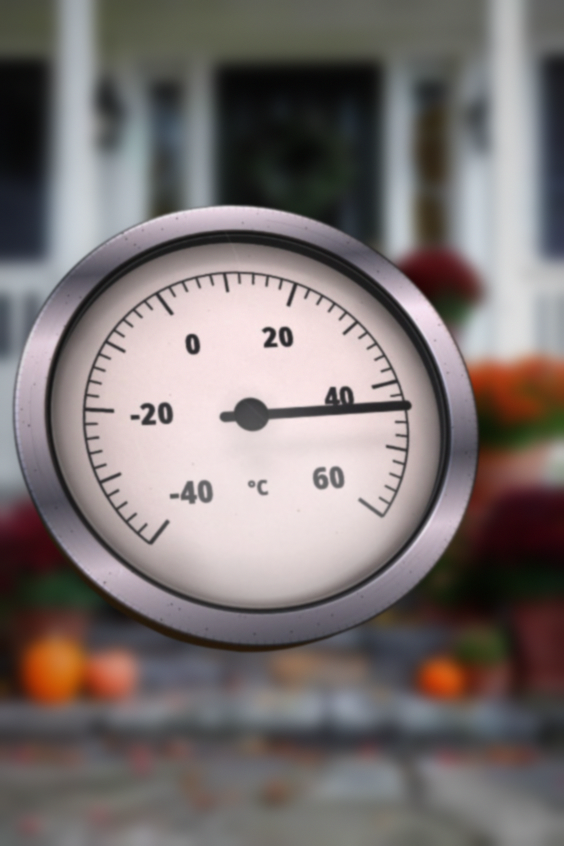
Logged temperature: 44 °C
